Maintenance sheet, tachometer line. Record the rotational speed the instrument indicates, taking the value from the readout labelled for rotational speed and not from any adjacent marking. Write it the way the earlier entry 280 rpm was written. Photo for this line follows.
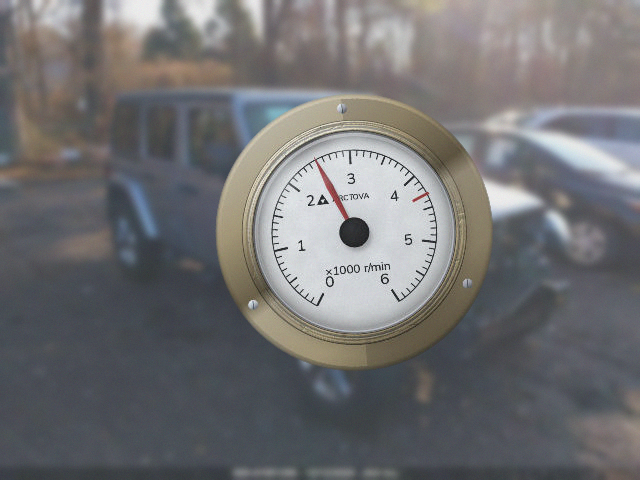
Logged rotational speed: 2500 rpm
